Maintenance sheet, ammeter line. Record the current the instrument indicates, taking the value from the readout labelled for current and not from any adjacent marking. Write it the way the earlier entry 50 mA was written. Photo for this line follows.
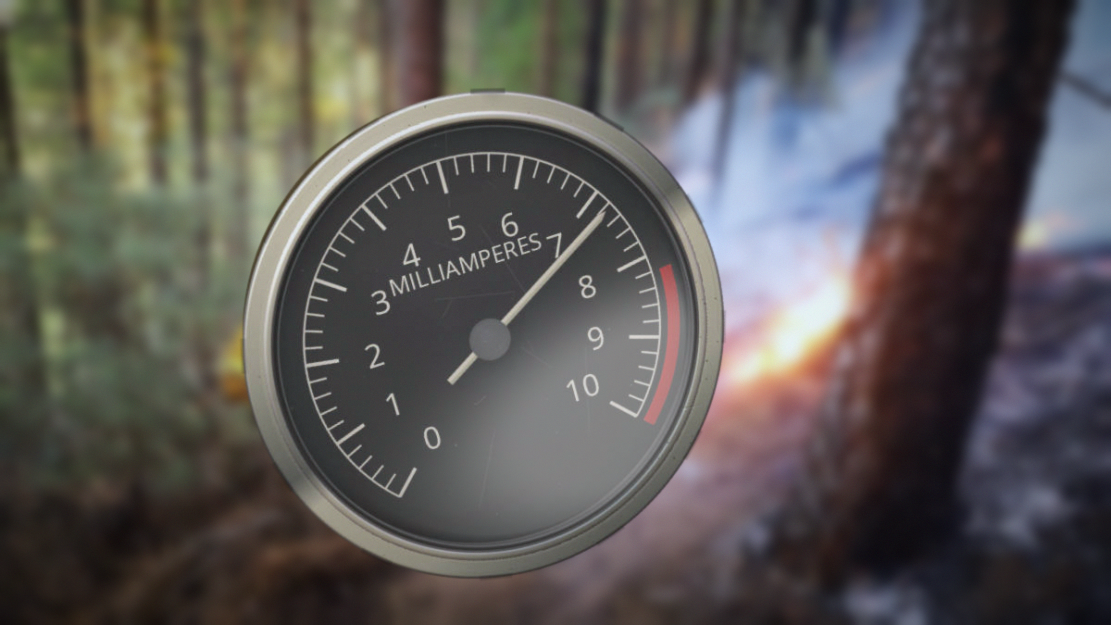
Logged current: 7.2 mA
